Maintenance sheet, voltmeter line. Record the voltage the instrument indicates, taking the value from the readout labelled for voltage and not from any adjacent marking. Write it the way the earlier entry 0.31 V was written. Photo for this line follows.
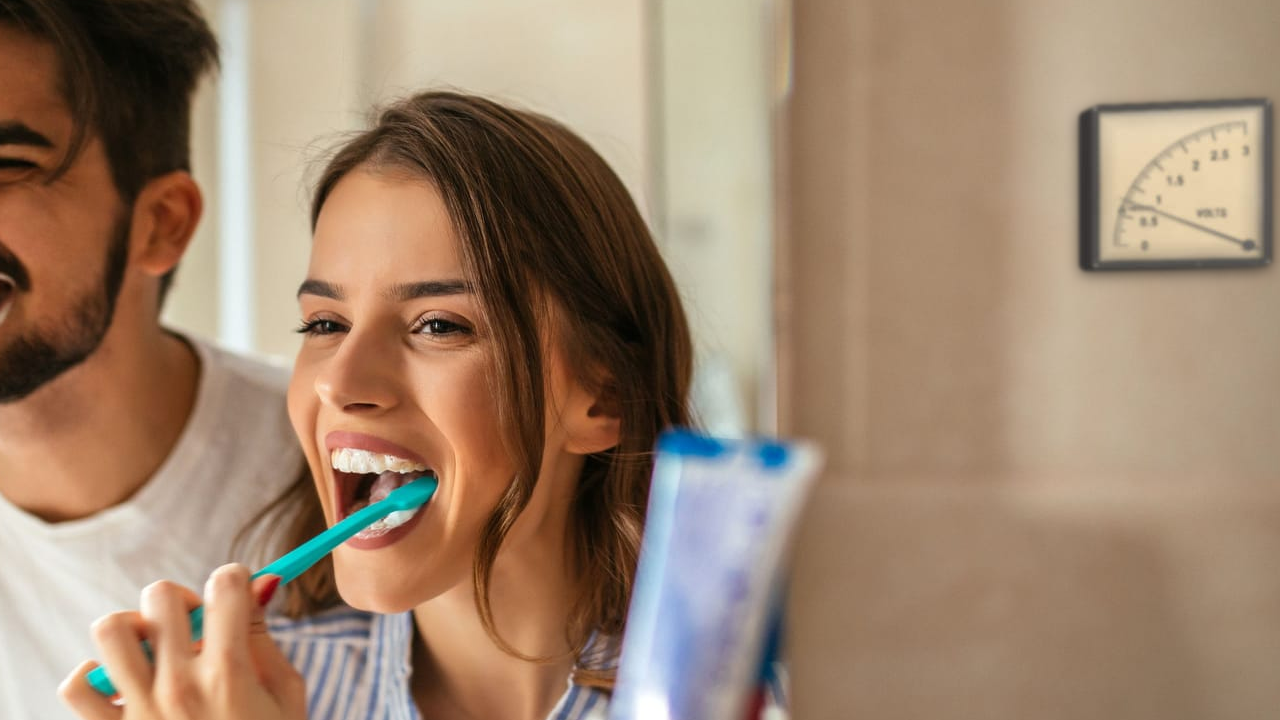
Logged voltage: 0.75 V
